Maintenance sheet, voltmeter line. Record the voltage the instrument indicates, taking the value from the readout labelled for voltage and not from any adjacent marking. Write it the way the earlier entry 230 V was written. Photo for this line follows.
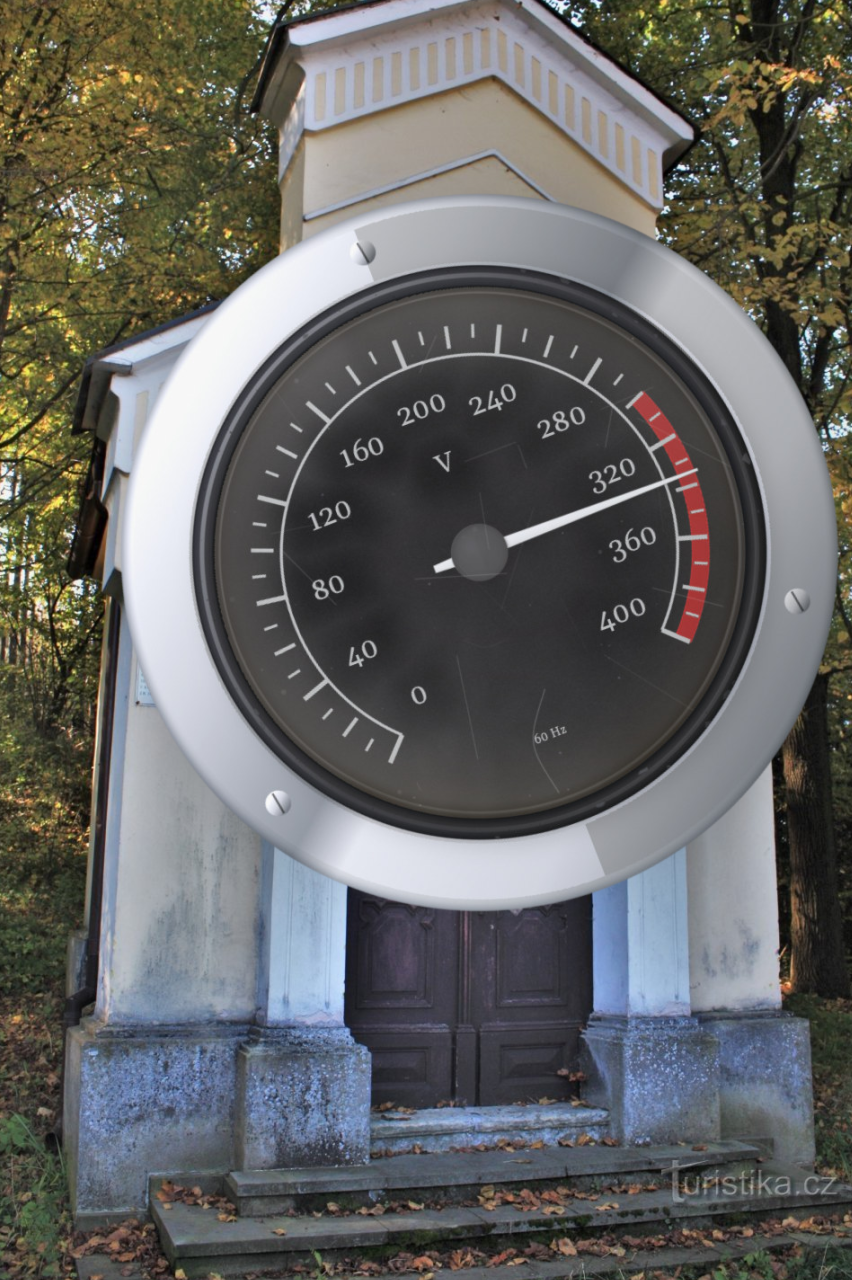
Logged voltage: 335 V
